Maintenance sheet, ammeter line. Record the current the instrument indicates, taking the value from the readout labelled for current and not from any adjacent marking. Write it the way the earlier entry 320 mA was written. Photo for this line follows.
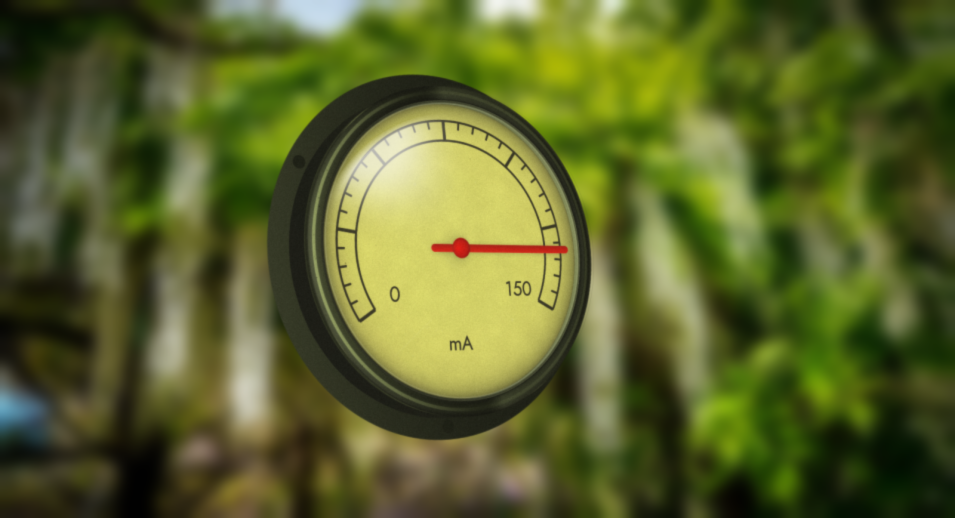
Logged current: 132.5 mA
